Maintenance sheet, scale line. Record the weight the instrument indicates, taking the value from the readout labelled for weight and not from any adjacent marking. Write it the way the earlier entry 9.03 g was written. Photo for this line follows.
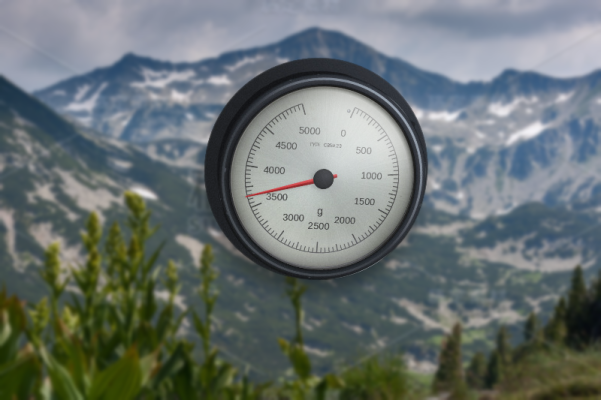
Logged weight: 3650 g
